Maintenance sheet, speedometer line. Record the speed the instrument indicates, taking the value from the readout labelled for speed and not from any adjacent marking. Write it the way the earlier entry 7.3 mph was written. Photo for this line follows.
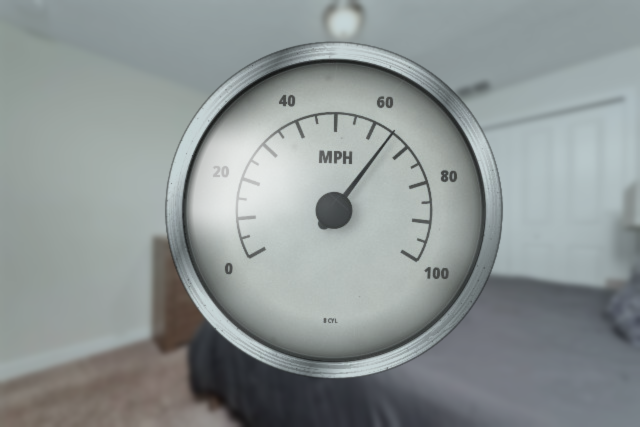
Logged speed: 65 mph
